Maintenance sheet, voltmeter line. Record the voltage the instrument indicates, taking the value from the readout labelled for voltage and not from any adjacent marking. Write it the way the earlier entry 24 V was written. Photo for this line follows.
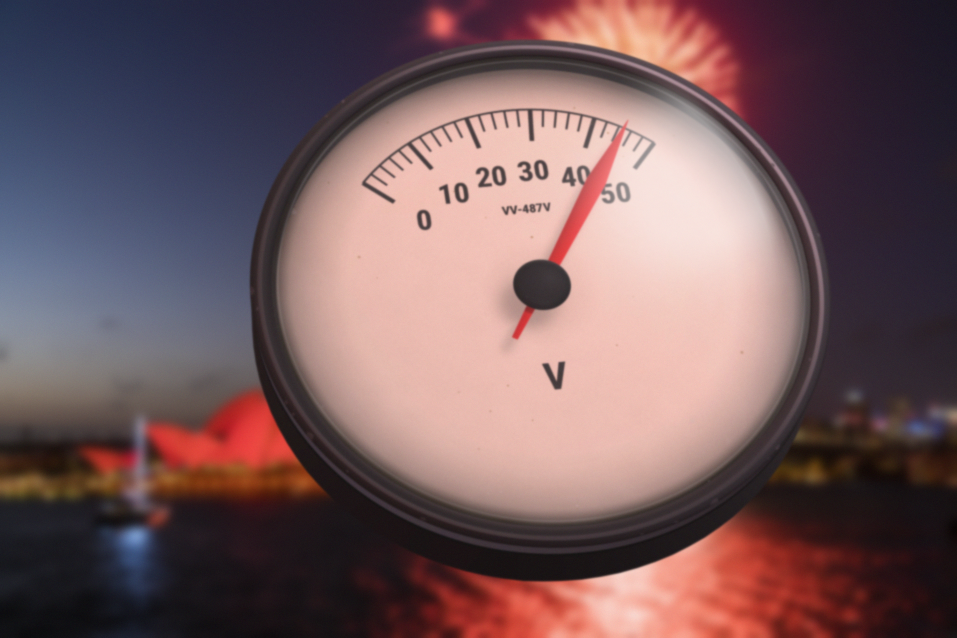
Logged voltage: 45 V
